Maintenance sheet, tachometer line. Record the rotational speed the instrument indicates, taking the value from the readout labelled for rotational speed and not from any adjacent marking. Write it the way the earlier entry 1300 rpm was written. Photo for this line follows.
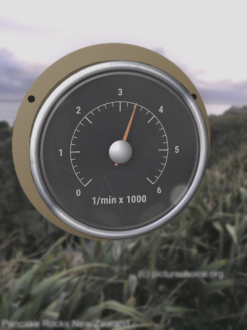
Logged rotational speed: 3400 rpm
